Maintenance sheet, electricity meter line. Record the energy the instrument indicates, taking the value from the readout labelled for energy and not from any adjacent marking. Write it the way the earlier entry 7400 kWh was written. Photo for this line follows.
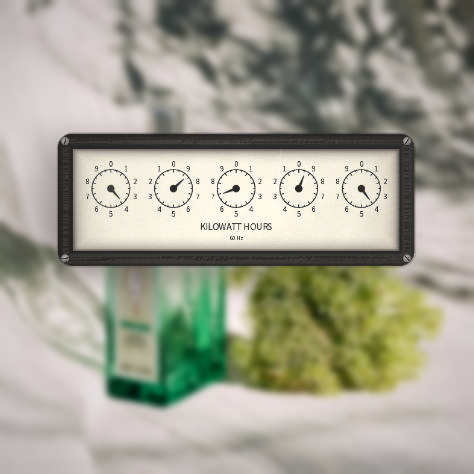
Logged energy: 38694 kWh
